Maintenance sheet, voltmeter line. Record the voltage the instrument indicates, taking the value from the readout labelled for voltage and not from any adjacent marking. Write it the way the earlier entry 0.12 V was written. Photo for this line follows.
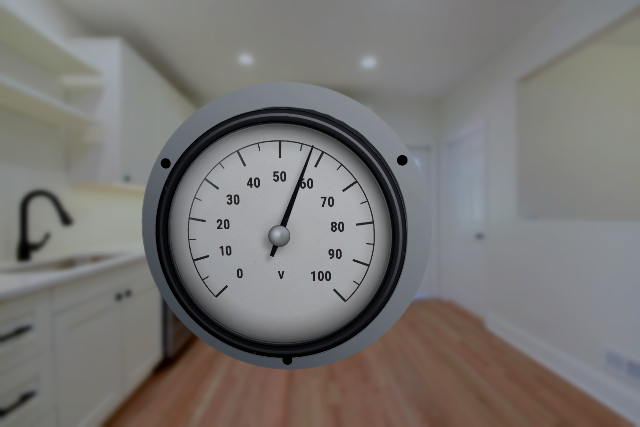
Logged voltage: 57.5 V
